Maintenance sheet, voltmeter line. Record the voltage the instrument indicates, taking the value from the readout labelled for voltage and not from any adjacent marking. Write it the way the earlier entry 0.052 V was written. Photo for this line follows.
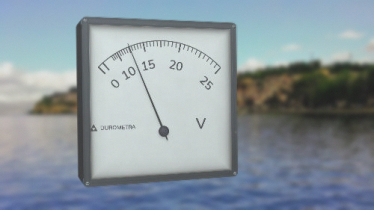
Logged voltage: 12.5 V
